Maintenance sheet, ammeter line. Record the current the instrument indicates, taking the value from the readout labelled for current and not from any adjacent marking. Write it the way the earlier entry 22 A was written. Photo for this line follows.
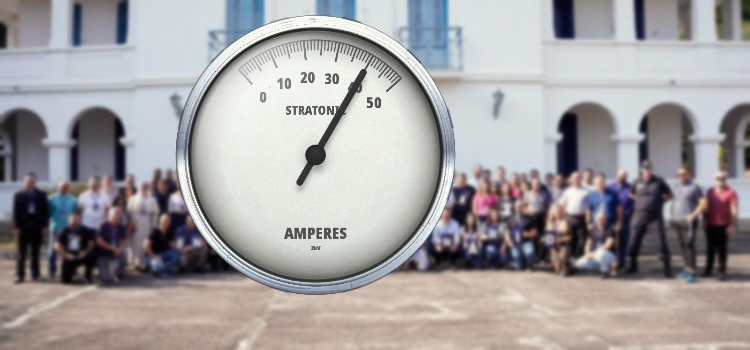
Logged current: 40 A
